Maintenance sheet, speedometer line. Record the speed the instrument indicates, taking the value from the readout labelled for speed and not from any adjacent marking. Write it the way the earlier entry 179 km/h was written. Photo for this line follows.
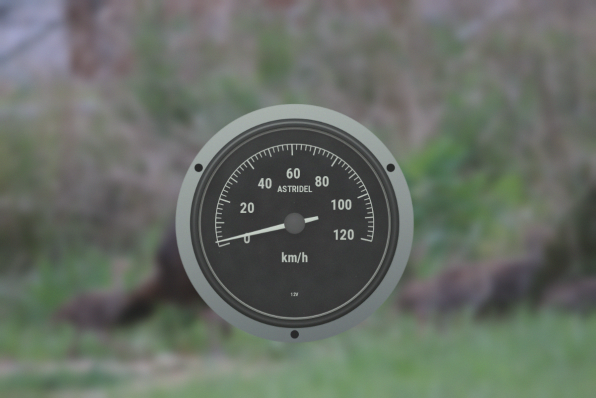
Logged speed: 2 km/h
